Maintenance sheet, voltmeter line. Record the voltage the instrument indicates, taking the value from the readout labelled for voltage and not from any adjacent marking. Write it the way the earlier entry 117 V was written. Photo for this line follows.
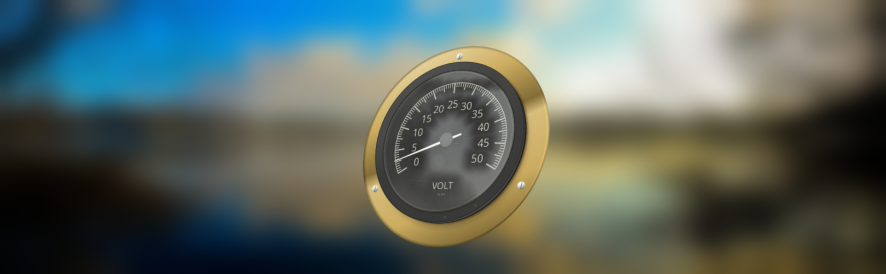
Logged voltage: 2.5 V
